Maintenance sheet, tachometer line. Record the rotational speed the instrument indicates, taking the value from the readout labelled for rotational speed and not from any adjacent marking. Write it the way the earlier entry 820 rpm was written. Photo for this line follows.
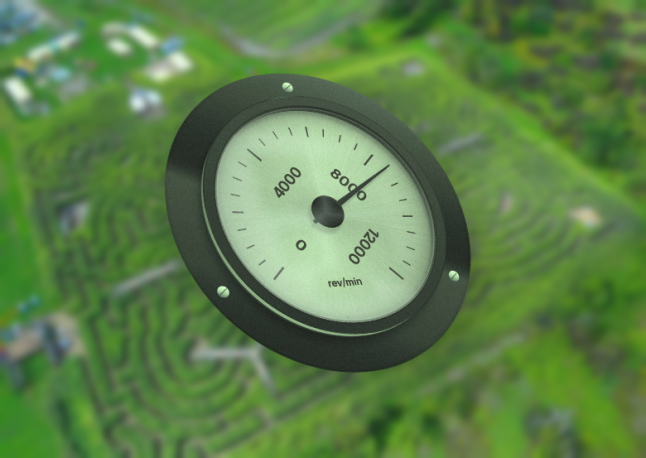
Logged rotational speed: 8500 rpm
